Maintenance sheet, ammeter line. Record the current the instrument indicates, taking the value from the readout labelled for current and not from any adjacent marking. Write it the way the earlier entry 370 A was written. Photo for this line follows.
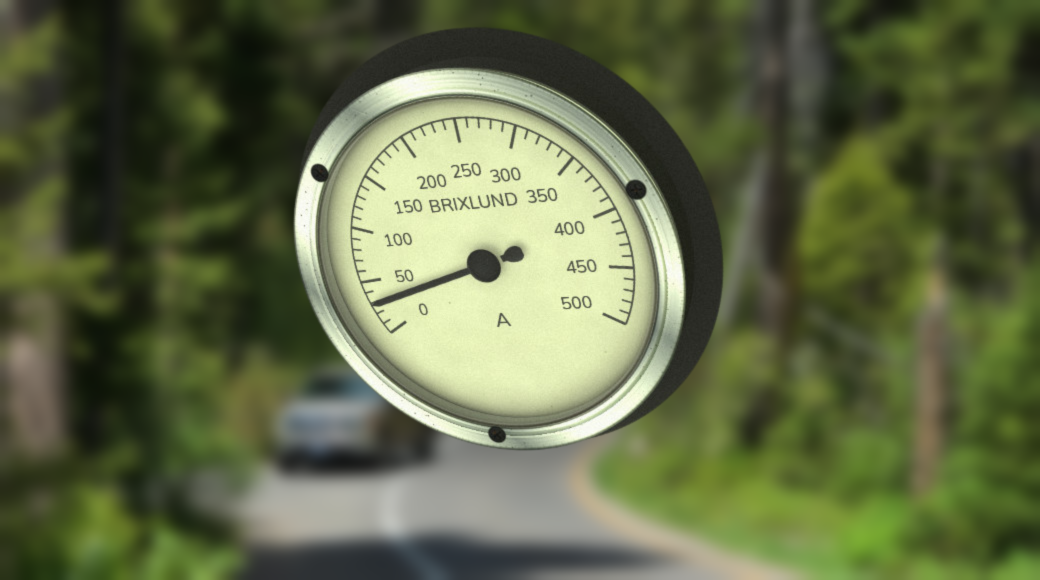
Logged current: 30 A
